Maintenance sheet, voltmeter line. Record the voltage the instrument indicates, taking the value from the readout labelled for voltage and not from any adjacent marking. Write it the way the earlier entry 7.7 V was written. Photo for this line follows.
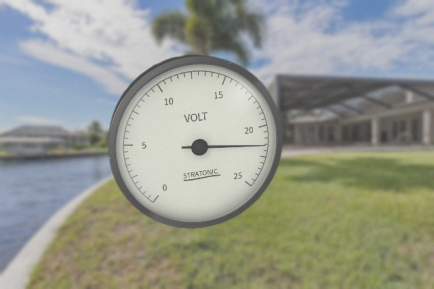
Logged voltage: 21.5 V
